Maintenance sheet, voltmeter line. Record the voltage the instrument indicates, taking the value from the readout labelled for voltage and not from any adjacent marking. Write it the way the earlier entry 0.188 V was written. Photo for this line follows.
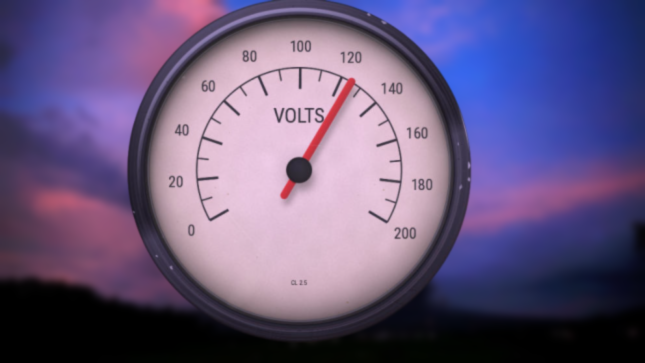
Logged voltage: 125 V
